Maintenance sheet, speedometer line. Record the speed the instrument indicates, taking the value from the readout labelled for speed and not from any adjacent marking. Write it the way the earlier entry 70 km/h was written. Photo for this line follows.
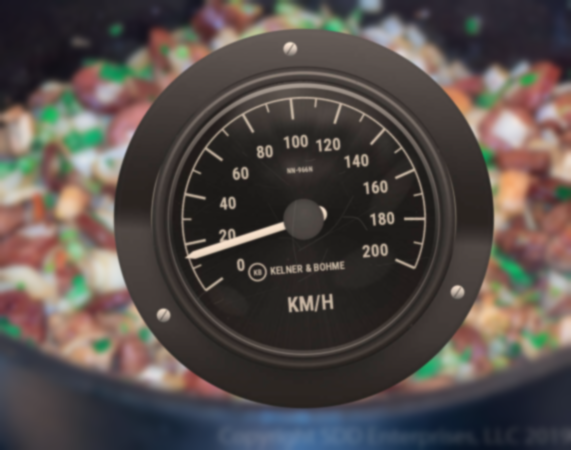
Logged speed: 15 km/h
